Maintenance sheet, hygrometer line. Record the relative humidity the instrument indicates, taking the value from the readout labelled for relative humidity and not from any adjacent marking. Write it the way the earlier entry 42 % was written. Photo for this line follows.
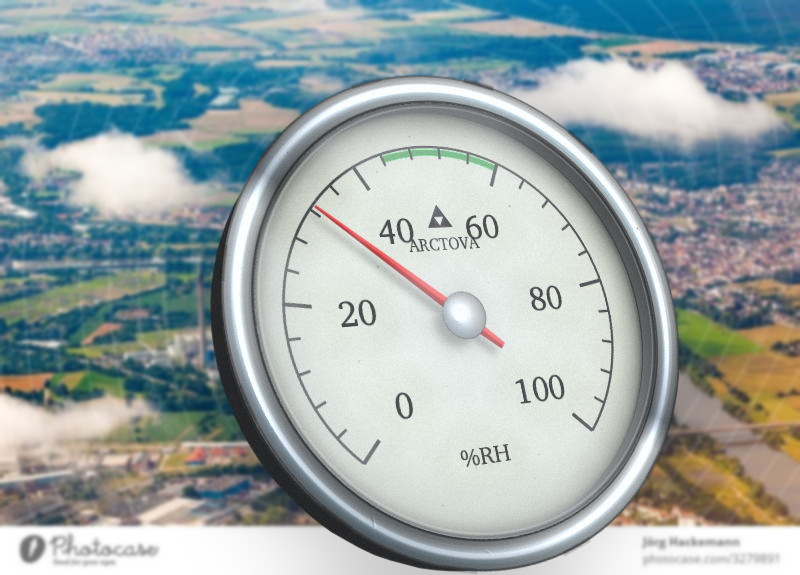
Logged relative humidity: 32 %
